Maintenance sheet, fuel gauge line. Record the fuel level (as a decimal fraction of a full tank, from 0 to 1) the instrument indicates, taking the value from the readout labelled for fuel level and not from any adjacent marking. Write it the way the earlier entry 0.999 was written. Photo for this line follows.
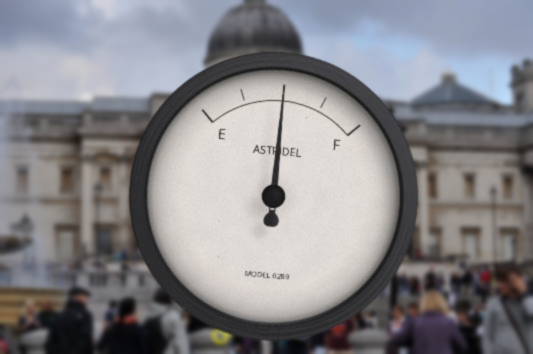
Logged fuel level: 0.5
